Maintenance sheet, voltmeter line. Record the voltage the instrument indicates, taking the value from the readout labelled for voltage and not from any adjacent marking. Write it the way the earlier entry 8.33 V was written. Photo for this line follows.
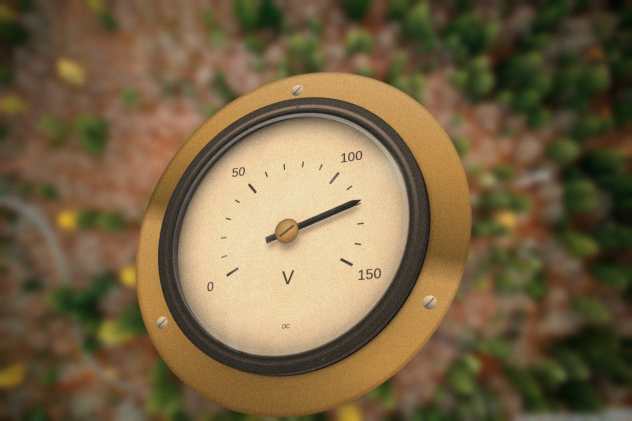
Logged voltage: 120 V
